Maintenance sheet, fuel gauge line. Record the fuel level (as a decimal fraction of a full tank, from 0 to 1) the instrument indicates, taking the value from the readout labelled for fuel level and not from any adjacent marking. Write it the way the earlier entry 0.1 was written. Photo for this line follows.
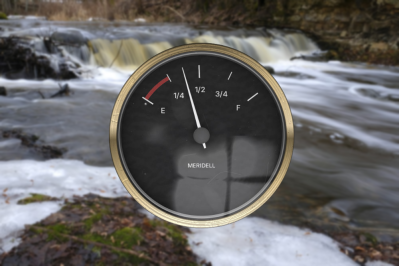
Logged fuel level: 0.375
